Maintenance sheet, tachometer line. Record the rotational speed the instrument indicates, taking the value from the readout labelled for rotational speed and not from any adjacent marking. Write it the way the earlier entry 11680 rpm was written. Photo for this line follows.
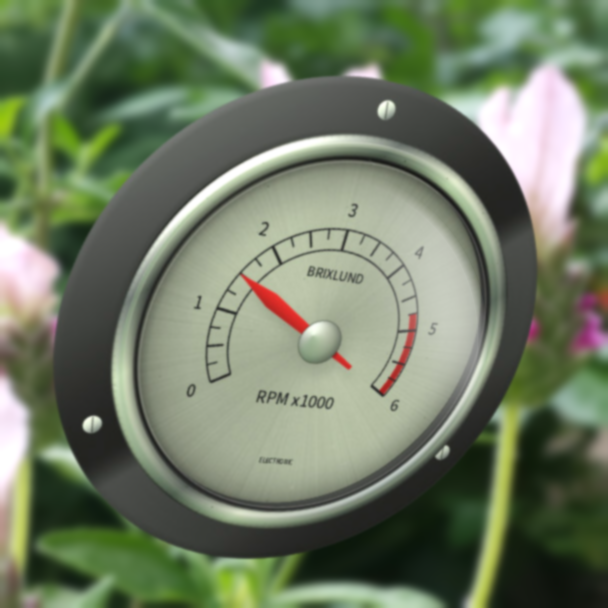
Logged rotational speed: 1500 rpm
